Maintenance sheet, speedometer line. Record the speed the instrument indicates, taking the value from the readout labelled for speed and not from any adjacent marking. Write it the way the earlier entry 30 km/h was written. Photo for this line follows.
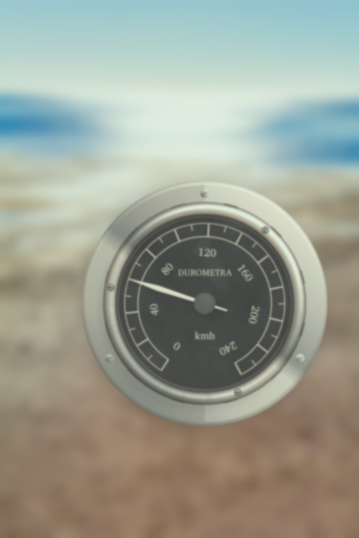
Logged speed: 60 km/h
